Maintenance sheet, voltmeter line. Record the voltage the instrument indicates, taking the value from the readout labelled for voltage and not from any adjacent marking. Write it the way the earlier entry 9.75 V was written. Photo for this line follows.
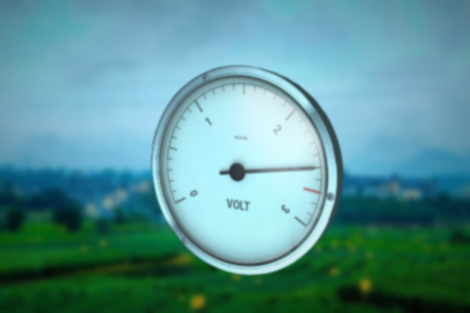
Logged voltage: 2.5 V
